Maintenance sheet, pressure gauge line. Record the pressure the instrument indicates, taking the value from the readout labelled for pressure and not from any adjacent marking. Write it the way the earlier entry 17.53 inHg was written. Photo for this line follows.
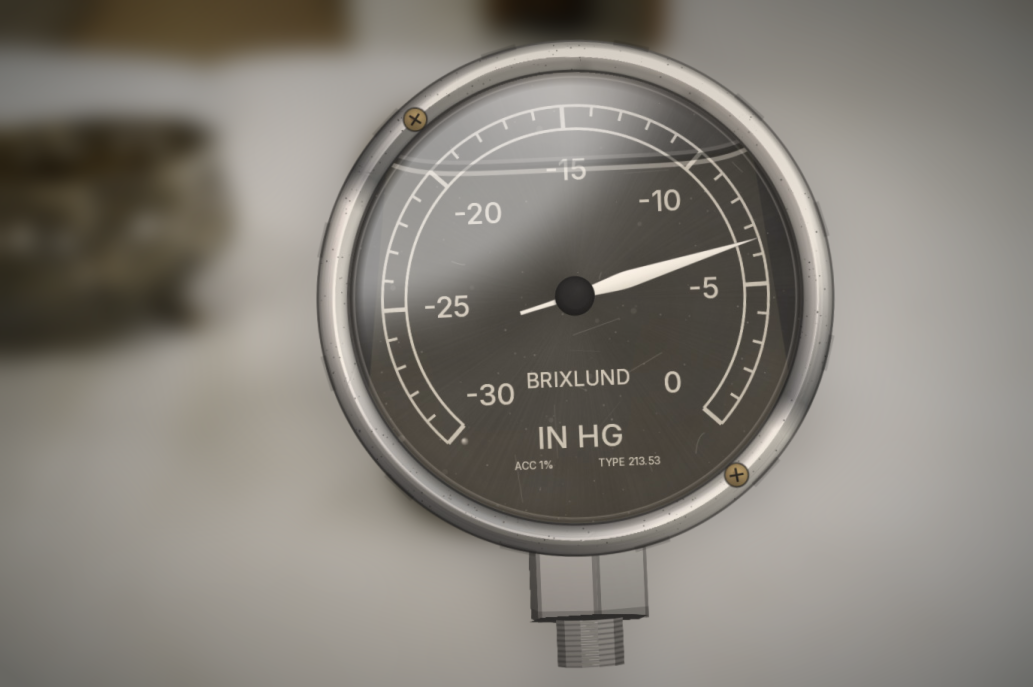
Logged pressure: -6.5 inHg
